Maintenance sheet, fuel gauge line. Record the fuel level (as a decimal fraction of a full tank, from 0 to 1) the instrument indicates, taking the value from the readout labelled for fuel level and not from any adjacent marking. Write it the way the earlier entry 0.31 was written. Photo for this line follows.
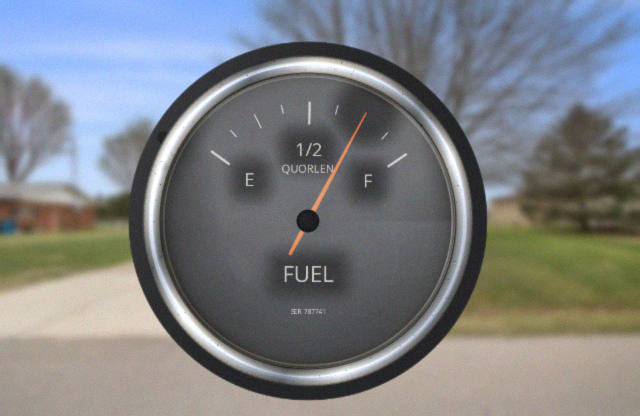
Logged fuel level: 0.75
